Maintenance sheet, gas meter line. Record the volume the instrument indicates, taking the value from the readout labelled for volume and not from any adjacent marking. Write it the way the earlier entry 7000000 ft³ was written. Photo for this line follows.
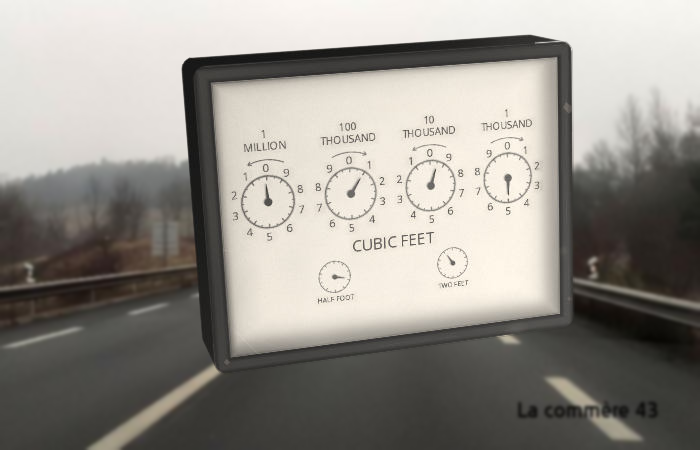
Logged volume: 9500 ft³
